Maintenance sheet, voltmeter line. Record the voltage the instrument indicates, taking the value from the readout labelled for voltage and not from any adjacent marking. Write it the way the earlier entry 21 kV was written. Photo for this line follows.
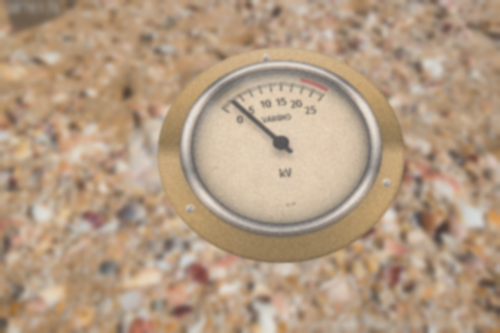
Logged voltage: 2.5 kV
